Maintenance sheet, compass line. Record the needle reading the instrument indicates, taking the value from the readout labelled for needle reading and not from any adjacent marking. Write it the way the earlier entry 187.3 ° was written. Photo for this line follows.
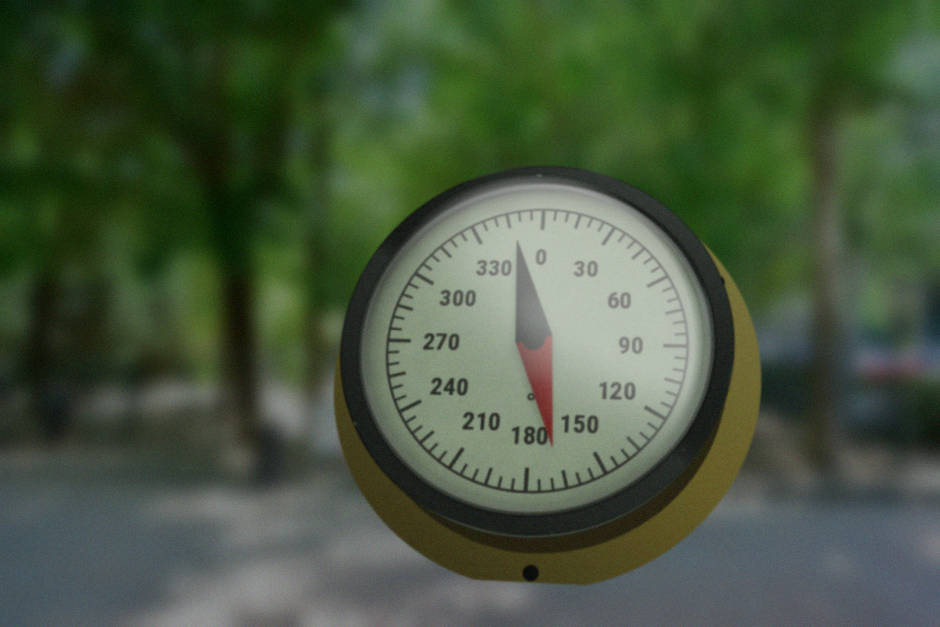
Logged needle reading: 167.5 °
